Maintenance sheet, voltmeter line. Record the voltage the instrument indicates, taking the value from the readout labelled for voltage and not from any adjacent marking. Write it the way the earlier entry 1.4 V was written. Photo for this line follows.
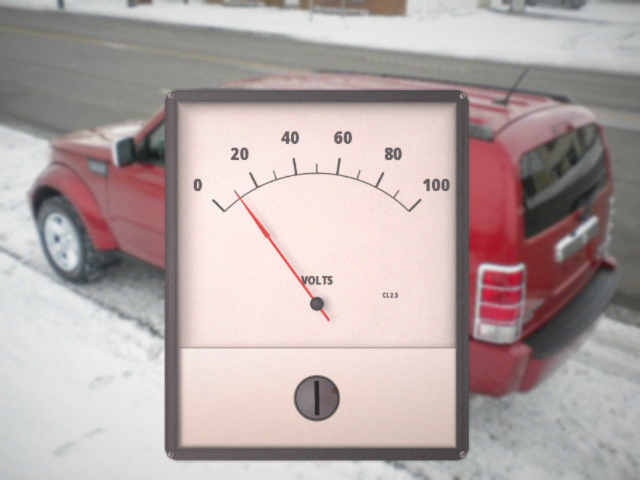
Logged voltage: 10 V
